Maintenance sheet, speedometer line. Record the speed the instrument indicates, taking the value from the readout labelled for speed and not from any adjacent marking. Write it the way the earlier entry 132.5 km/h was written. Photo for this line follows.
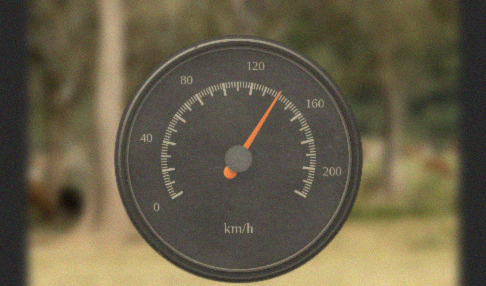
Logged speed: 140 km/h
